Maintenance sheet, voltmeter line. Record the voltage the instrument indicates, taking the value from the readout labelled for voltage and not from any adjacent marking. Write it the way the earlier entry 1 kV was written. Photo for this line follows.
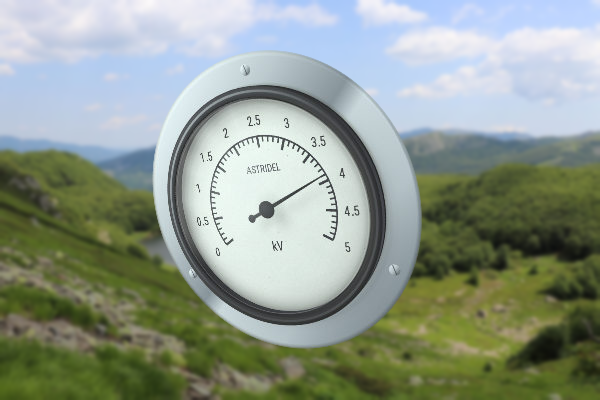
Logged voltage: 3.9 kV
